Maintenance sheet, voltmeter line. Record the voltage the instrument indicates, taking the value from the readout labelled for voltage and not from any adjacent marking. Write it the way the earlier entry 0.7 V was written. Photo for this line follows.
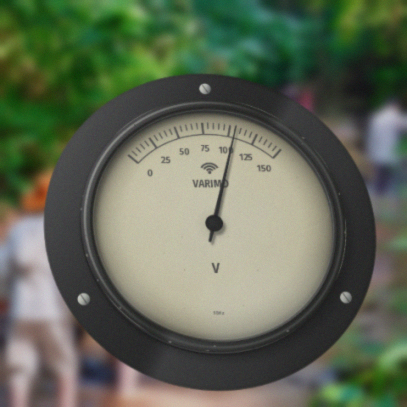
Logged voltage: 105 V
